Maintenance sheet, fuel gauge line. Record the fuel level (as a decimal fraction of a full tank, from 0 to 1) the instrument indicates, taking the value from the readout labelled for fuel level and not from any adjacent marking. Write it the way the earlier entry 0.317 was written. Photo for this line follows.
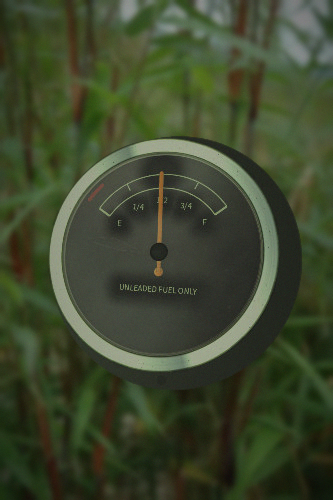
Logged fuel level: 0.5
